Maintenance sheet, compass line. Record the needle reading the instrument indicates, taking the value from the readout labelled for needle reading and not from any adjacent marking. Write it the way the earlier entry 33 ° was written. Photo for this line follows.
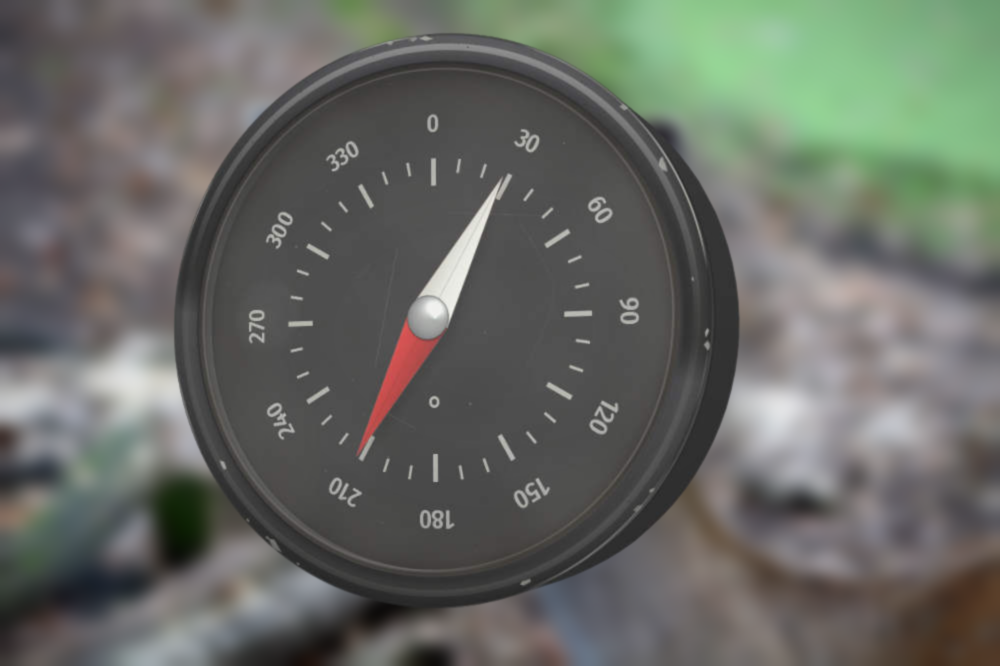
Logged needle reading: 210 °
